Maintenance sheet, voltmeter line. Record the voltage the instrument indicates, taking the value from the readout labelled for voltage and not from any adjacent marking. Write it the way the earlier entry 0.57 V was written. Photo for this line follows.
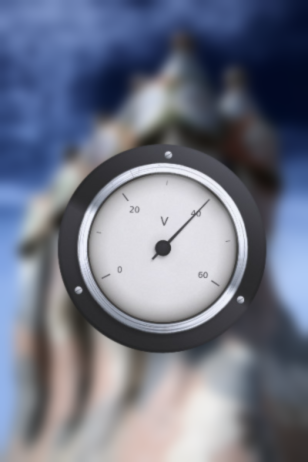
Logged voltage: 40 V
